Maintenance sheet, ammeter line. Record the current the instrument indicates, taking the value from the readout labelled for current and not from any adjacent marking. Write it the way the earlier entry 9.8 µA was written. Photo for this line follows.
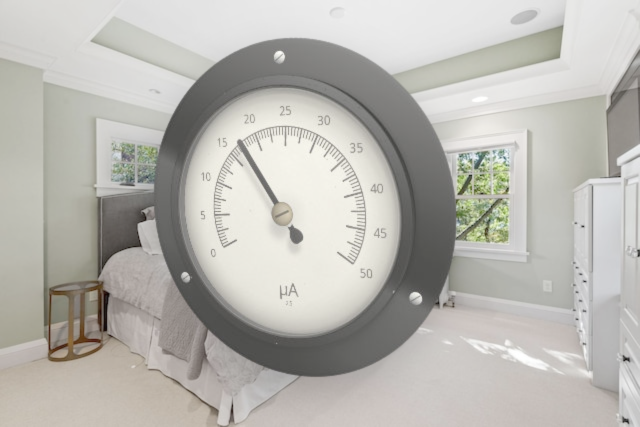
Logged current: 17.5 µA
